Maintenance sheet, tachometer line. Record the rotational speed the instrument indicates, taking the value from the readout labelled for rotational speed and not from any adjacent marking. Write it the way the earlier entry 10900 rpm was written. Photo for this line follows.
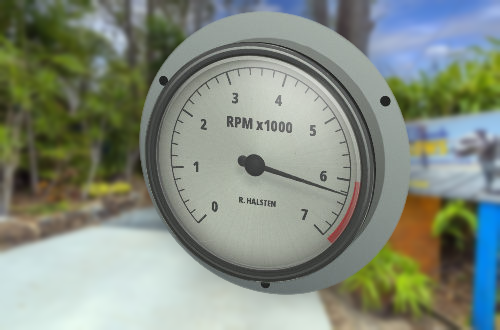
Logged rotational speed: 6200 rpm
